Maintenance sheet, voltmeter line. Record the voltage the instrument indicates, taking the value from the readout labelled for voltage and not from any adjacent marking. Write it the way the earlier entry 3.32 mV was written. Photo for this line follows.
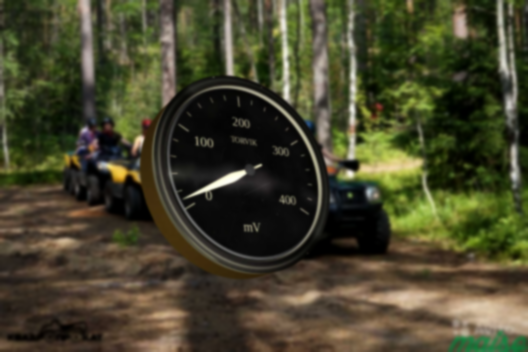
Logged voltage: 10 mV
